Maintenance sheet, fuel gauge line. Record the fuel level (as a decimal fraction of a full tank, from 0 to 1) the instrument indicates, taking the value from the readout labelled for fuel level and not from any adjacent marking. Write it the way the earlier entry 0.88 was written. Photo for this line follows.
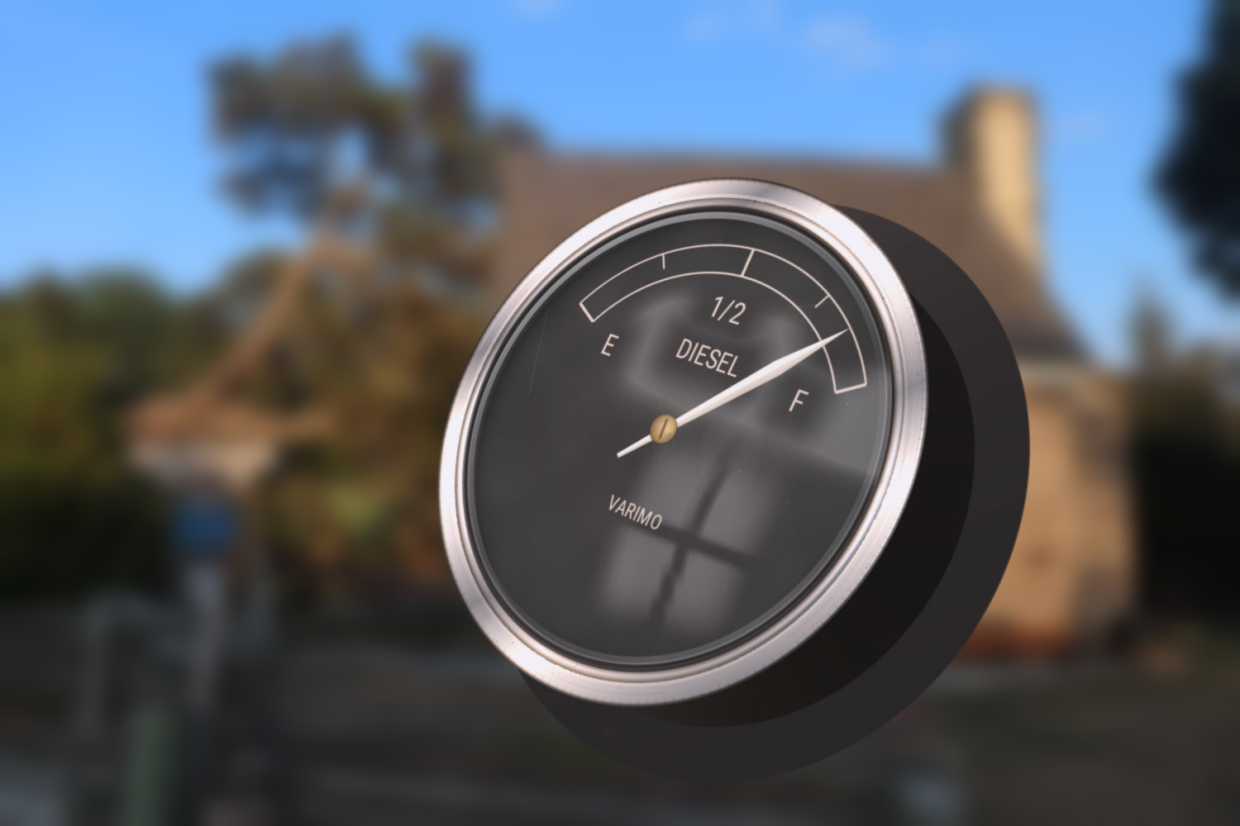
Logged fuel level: 0.875
